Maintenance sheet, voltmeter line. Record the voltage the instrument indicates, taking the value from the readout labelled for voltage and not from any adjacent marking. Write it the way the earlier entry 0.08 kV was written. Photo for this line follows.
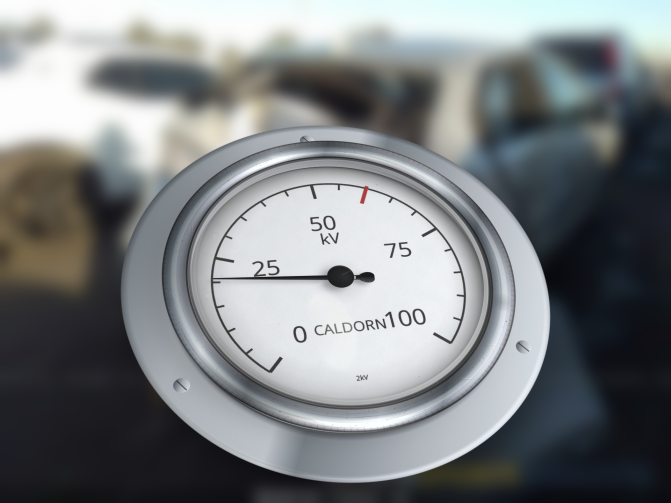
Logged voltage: 20 kV
